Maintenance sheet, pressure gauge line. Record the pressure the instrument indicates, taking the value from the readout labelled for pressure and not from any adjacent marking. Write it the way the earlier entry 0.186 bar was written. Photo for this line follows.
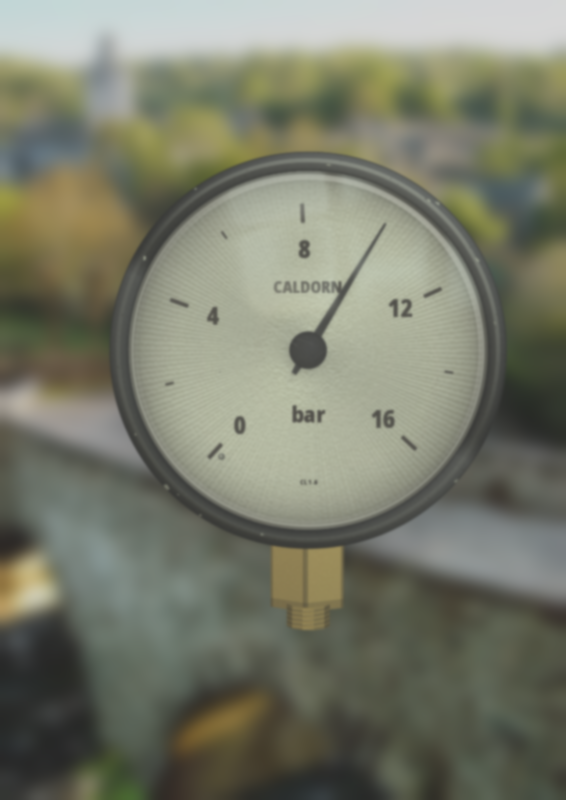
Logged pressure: 10 bar
